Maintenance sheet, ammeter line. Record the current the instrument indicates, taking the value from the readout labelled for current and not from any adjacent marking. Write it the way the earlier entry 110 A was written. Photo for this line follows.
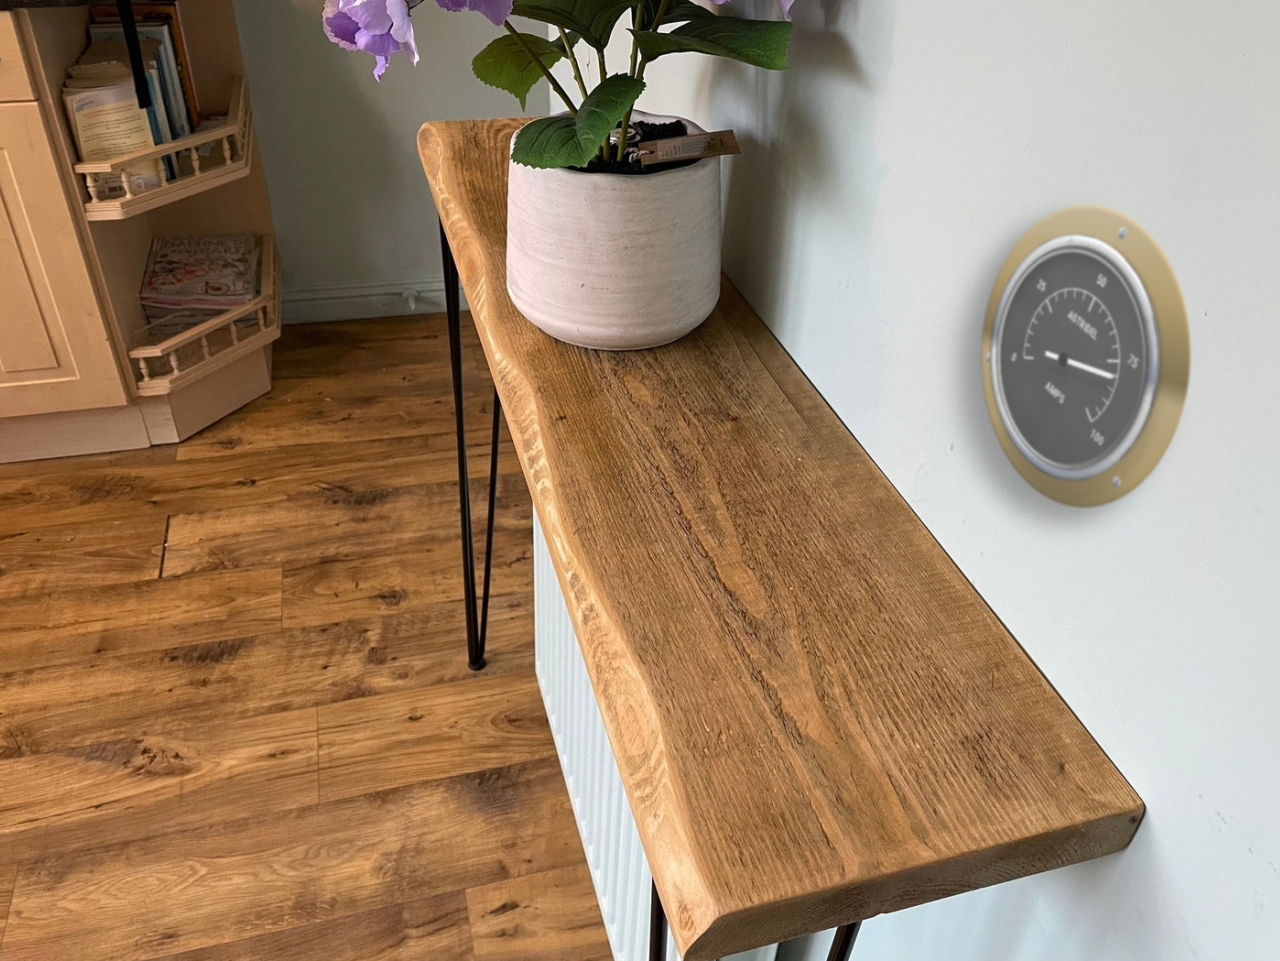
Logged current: 80 A
